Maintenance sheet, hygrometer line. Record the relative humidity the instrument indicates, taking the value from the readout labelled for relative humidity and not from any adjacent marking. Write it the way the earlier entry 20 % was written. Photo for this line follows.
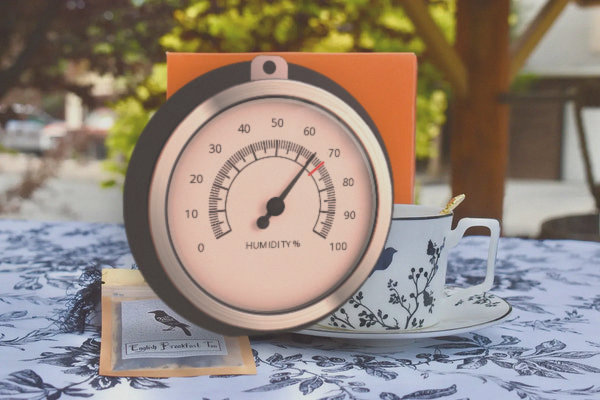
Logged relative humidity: 65 %
